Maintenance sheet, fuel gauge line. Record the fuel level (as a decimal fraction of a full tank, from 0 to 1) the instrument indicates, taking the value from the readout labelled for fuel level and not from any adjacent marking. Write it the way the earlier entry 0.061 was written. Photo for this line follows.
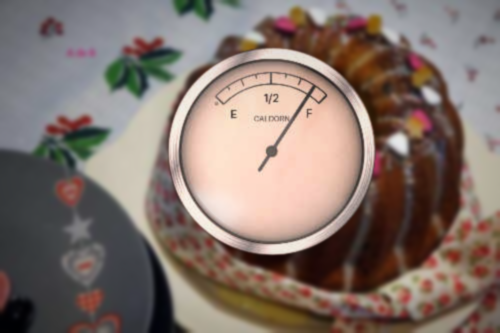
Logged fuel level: 0.875
